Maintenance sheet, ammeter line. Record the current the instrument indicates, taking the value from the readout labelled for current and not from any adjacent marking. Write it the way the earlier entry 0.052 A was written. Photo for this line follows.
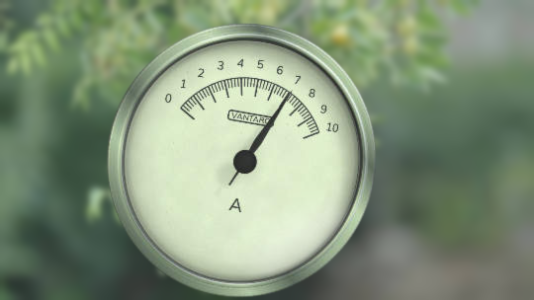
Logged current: 7 A
